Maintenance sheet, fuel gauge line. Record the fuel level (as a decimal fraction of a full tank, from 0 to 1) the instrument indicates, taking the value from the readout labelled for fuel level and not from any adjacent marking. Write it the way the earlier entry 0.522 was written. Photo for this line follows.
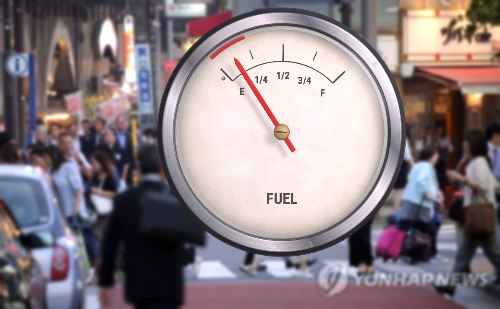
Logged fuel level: 0.125
